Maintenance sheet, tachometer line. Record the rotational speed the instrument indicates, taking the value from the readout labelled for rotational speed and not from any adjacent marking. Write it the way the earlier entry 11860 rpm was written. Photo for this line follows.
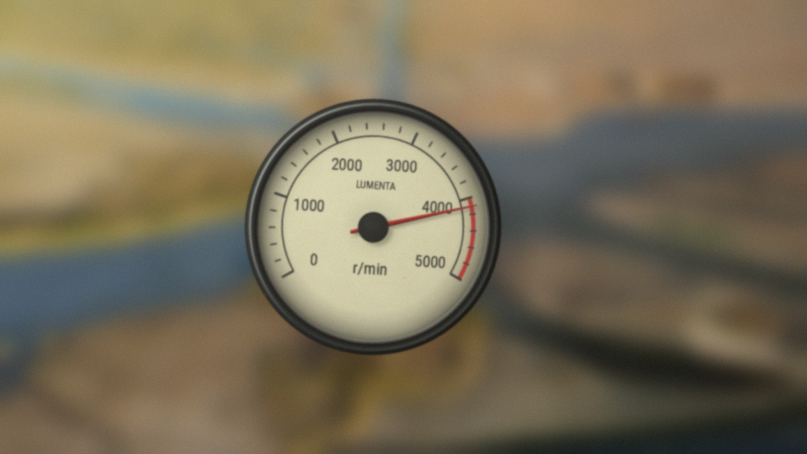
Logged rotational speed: 4100 rpm
